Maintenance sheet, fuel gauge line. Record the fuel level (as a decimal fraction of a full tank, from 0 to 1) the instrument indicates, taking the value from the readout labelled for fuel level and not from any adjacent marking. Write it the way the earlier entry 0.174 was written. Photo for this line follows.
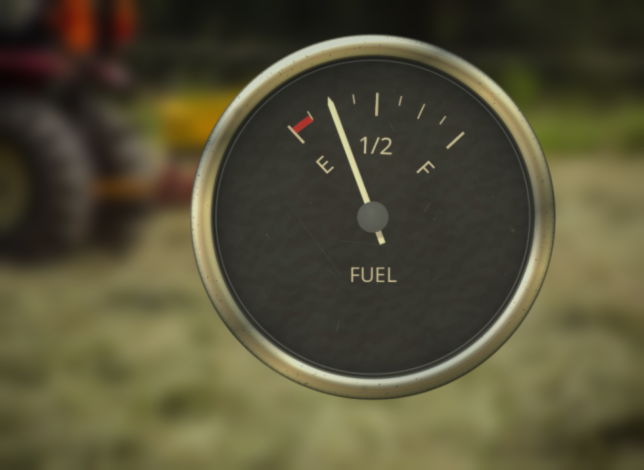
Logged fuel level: 0.25
